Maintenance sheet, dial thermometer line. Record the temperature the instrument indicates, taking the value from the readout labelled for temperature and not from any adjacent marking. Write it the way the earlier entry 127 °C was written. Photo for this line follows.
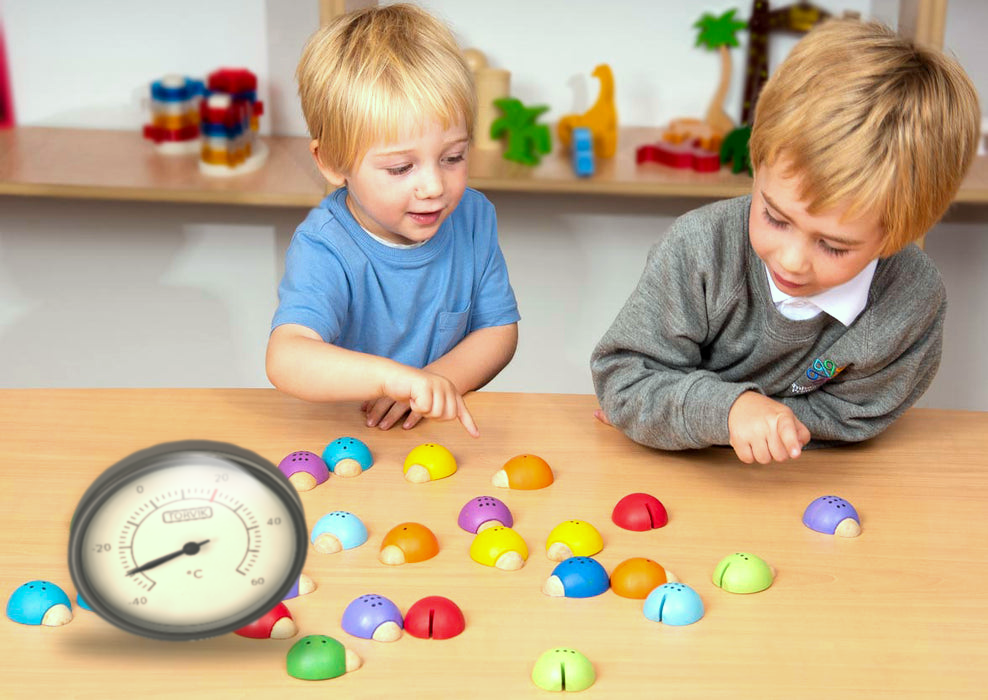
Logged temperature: -30 °C
